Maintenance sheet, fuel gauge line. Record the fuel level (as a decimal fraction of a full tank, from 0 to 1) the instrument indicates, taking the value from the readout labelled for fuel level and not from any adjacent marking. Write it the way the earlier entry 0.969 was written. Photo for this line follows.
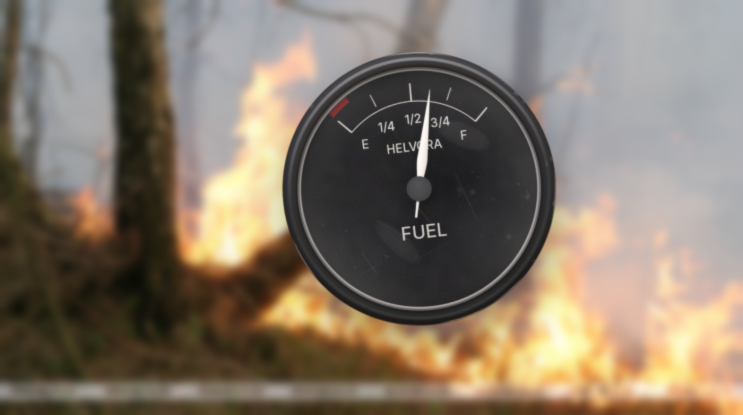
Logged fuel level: 0.625
